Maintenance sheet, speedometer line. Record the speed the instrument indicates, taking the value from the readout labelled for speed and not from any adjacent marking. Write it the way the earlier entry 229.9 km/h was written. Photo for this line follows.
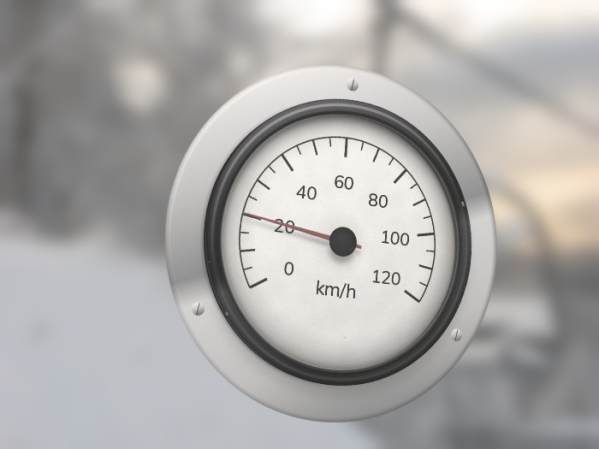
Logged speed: 20 km/h
